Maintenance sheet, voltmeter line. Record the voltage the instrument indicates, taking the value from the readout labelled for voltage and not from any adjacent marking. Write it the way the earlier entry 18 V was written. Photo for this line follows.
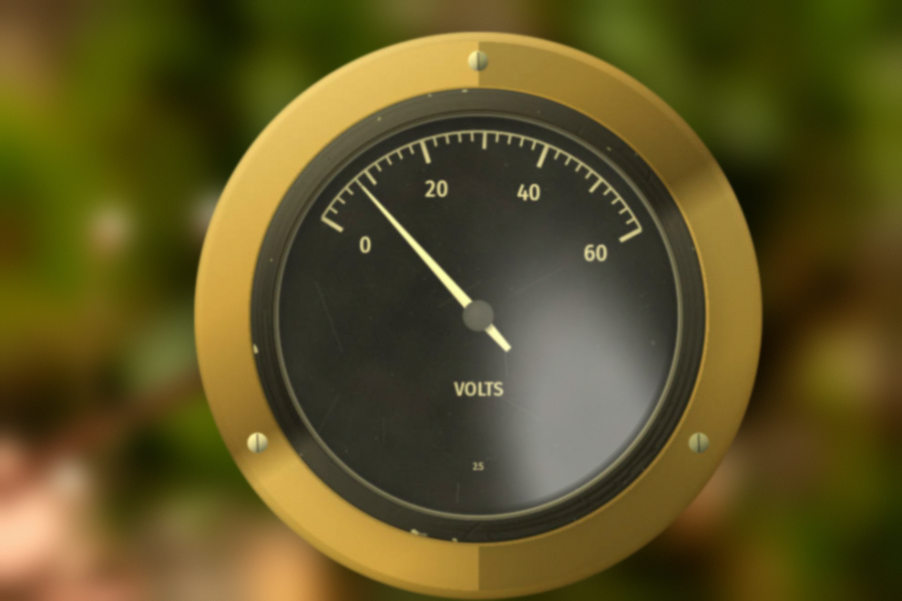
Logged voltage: 8 V
